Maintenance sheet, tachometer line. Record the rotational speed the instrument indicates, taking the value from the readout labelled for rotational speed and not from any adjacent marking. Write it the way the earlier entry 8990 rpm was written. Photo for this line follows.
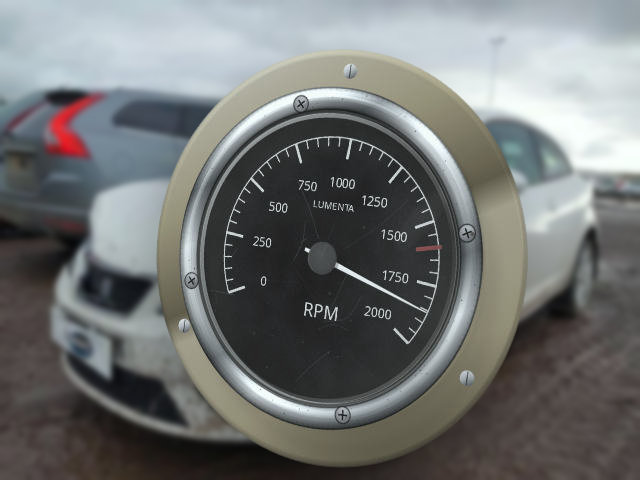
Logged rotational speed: 1850 rpm
